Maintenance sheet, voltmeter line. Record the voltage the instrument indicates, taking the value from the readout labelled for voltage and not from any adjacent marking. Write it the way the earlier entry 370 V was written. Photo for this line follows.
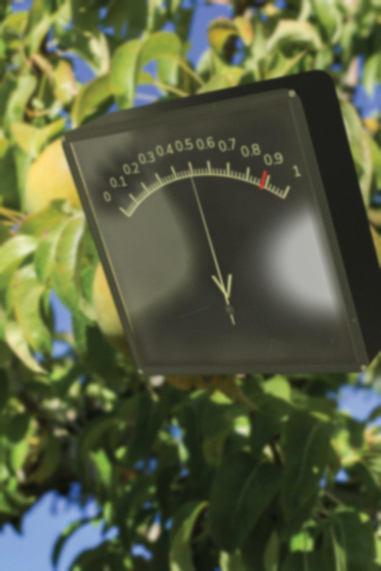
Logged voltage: 0.5 V
